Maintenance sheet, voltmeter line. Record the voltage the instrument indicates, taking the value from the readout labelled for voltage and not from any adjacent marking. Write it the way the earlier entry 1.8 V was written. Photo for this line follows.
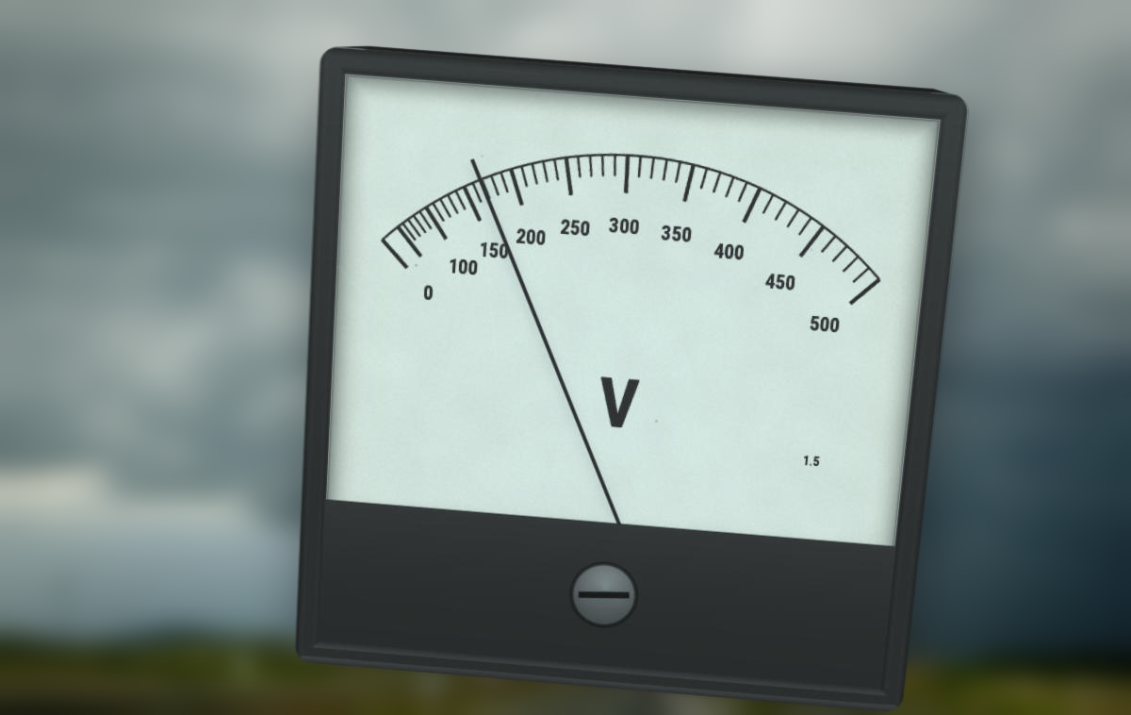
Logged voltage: 170 V
